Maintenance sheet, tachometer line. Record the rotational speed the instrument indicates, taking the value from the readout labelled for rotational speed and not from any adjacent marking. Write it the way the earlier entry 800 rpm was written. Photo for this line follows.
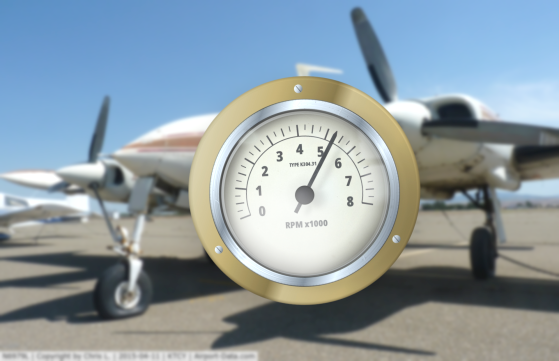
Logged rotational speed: 5250 rpm
